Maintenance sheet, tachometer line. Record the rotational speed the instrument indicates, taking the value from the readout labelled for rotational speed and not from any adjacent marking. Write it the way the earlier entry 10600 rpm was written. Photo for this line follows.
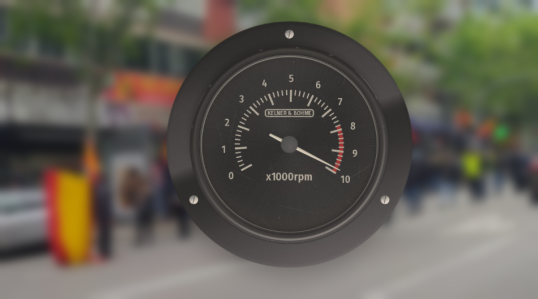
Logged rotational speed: 9800 rpm
